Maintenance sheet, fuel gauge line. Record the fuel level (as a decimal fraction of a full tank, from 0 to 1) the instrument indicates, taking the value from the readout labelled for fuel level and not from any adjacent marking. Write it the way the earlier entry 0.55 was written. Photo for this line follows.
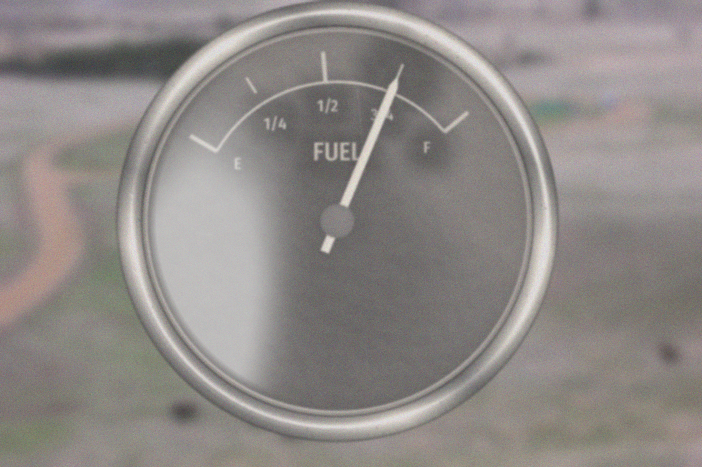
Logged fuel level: 0.75
